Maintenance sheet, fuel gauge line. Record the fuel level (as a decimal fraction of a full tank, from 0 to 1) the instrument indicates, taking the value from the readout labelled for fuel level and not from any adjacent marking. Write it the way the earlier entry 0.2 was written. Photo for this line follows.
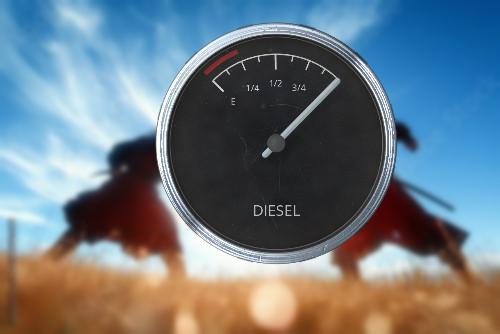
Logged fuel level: 1
